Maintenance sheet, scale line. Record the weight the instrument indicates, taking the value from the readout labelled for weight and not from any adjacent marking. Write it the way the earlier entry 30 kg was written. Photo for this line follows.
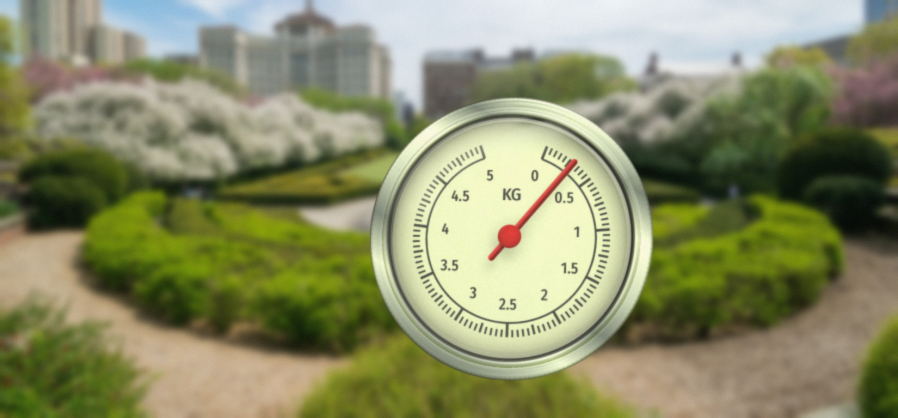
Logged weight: 0.3 kg
